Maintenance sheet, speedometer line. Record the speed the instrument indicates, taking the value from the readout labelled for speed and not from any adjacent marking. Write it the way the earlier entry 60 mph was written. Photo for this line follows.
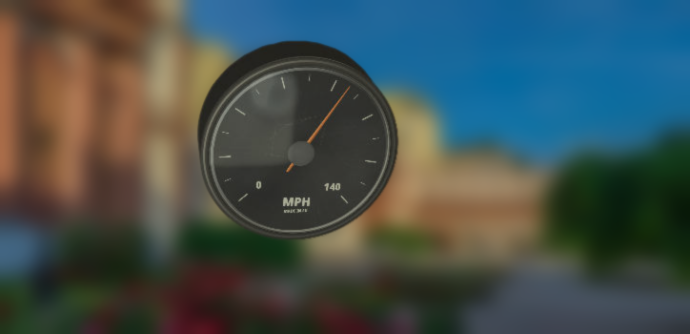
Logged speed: 85 mph
